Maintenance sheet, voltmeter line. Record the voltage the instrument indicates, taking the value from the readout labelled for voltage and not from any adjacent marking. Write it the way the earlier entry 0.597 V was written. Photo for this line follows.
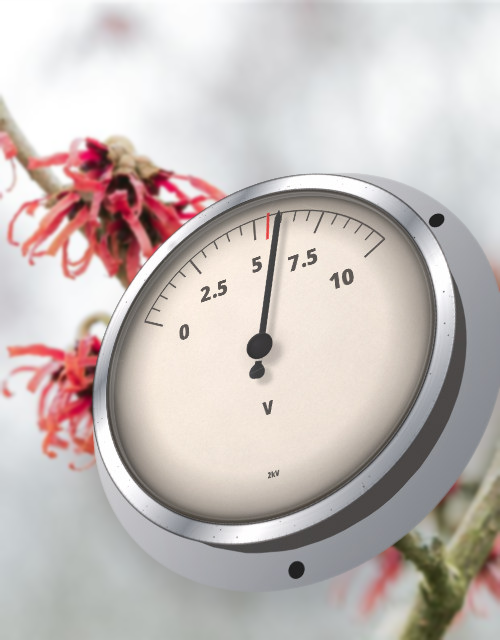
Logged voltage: 6 V
